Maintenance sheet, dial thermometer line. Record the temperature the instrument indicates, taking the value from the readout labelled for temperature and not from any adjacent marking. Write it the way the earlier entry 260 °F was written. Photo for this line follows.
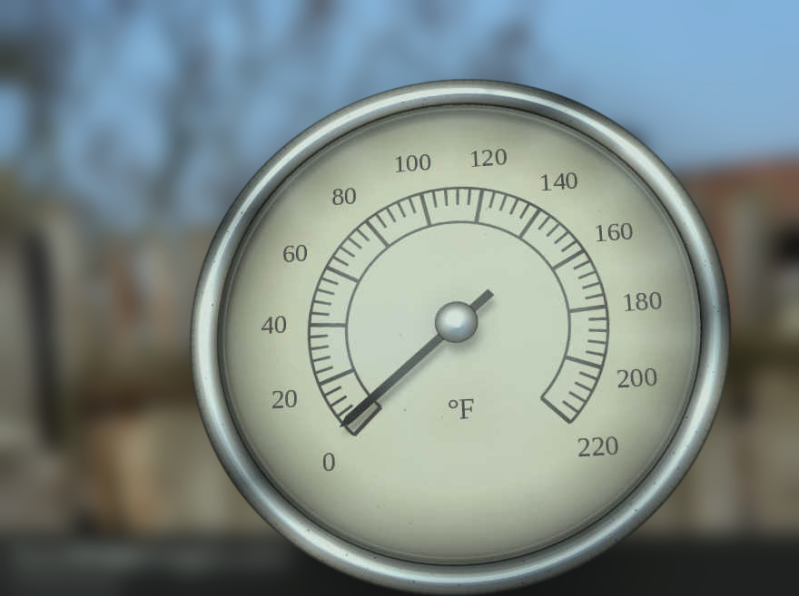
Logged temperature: 4 °F
